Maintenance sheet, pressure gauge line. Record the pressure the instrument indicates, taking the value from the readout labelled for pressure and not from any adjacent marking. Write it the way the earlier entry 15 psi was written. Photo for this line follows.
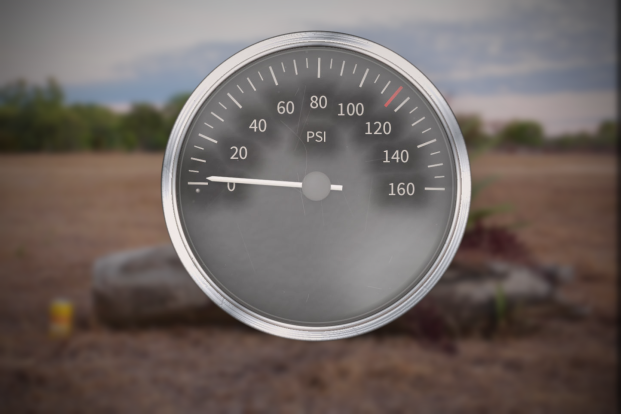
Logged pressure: 2.5 psi
